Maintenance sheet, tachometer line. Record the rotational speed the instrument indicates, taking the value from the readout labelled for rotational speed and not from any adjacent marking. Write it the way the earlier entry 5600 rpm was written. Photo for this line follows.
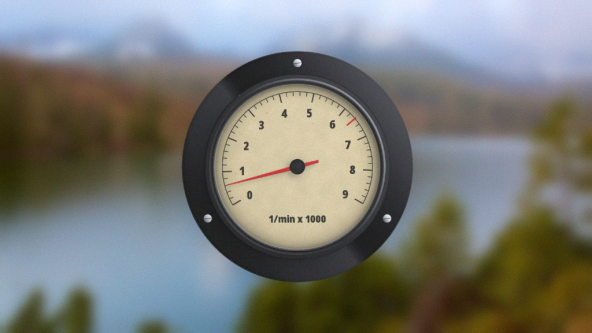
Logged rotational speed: 600 rpm
